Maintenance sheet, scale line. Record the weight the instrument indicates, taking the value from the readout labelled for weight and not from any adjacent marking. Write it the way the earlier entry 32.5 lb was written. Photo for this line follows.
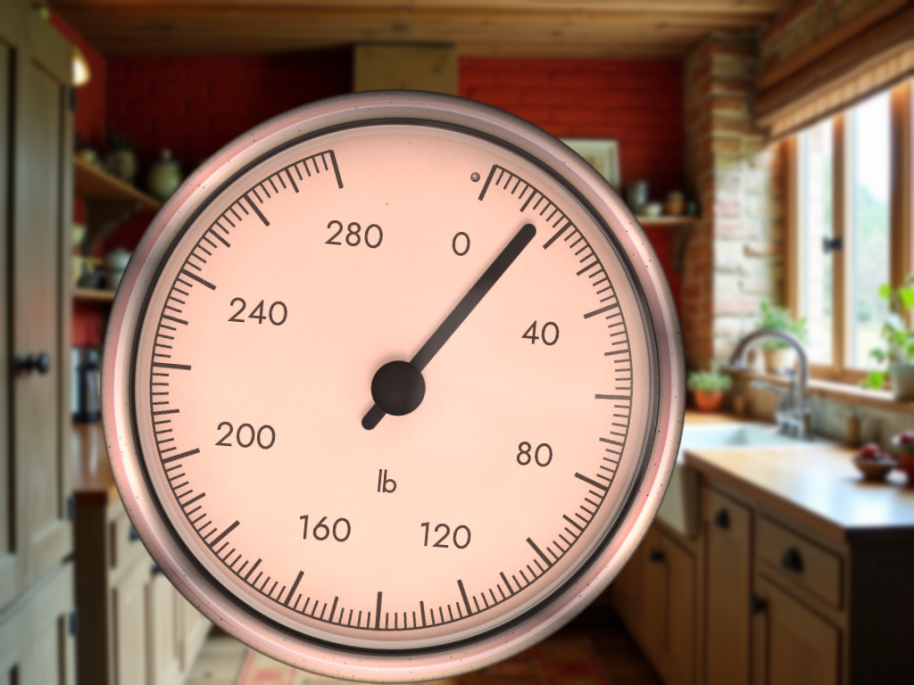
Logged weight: 14 lb
